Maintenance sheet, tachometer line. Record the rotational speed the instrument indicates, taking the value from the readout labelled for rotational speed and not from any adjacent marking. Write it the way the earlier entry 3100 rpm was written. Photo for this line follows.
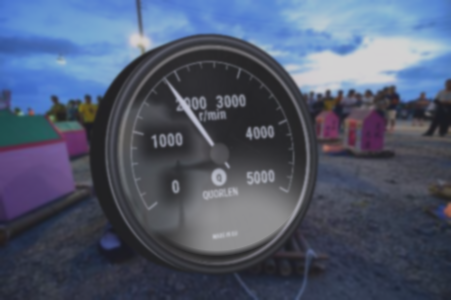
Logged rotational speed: 1800 rpm
